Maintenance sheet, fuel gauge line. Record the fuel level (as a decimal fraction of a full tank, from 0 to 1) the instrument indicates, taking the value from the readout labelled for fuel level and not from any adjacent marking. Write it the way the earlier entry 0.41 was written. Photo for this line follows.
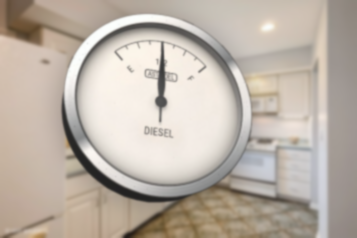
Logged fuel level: 0.5
